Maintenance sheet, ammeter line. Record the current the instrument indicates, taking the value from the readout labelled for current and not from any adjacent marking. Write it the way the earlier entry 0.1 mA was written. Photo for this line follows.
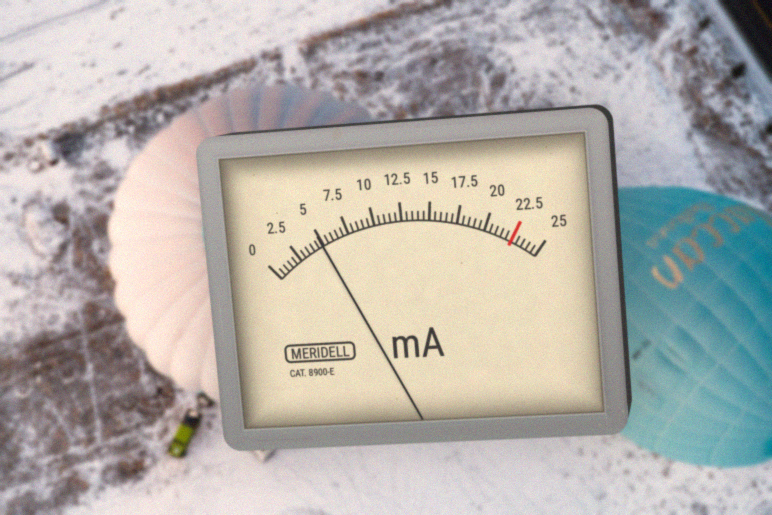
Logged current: 5 mA
